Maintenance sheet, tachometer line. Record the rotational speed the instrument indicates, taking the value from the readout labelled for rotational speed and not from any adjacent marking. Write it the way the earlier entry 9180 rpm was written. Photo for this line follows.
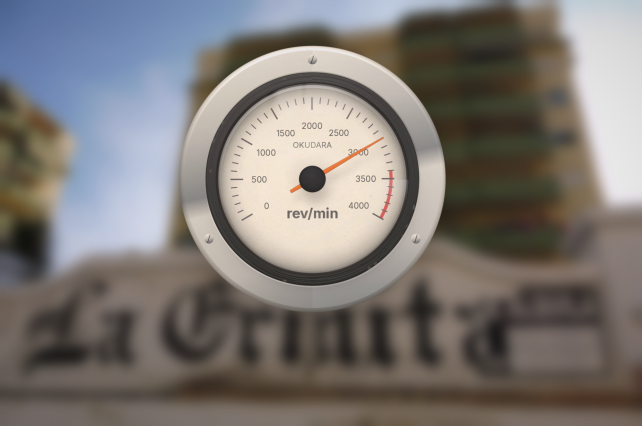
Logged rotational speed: 3000 rpm
